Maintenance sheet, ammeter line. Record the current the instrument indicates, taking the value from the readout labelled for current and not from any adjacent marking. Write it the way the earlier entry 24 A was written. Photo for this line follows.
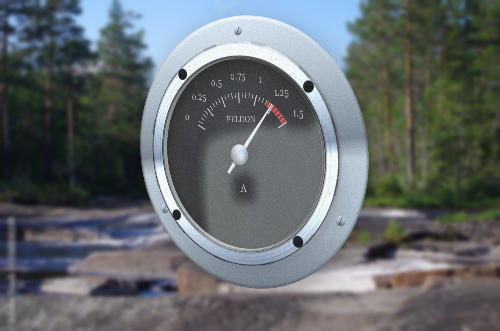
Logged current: 1.25 A
